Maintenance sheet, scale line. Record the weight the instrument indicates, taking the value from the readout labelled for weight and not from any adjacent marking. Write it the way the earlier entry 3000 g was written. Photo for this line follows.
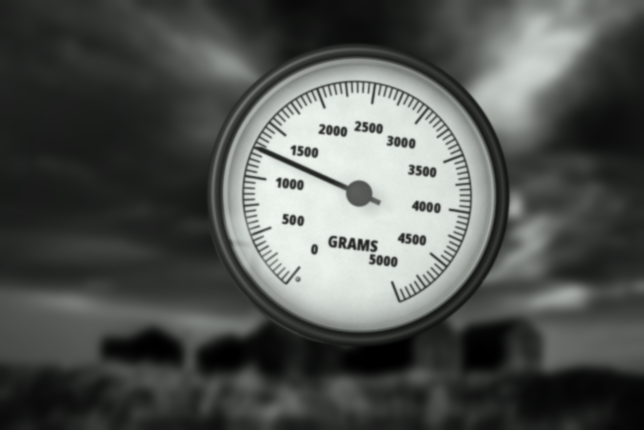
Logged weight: 1250 g
